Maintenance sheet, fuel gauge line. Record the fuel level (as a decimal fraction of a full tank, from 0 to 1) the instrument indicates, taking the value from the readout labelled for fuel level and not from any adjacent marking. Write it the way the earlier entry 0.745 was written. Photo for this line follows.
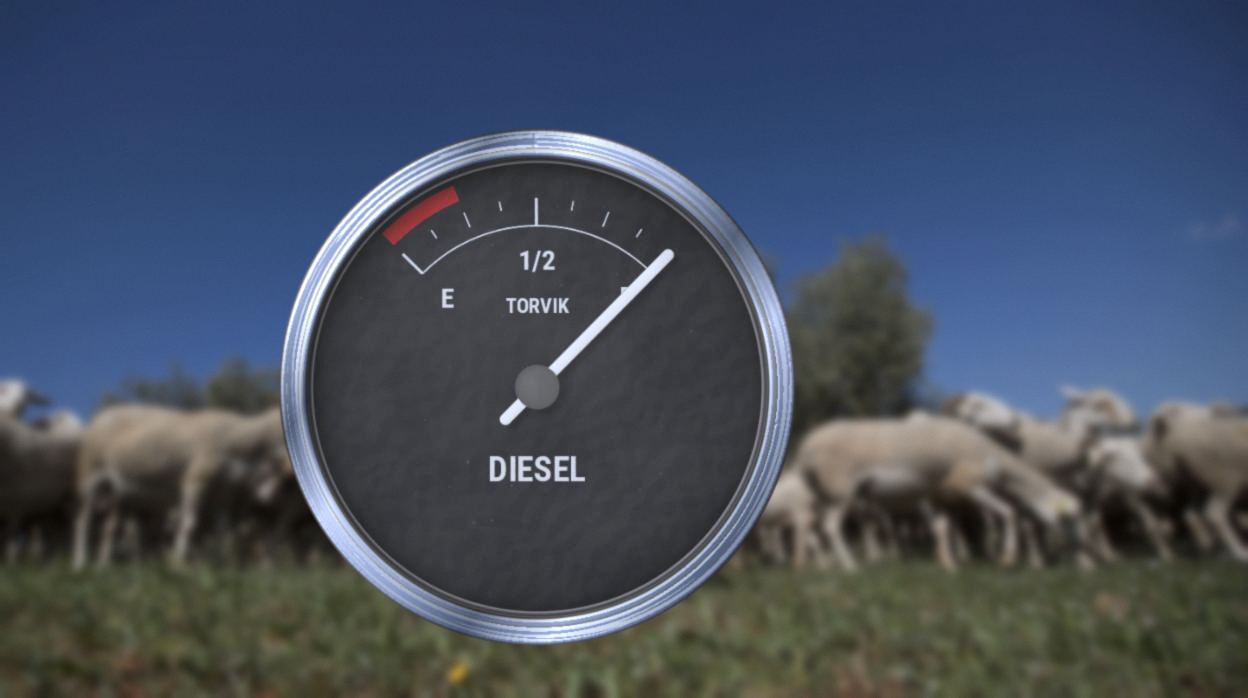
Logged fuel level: 1
